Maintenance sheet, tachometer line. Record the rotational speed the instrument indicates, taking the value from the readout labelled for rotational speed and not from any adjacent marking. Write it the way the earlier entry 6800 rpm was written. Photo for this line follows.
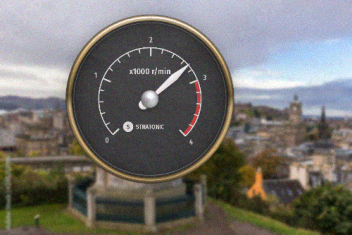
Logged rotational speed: 2700 rpm
